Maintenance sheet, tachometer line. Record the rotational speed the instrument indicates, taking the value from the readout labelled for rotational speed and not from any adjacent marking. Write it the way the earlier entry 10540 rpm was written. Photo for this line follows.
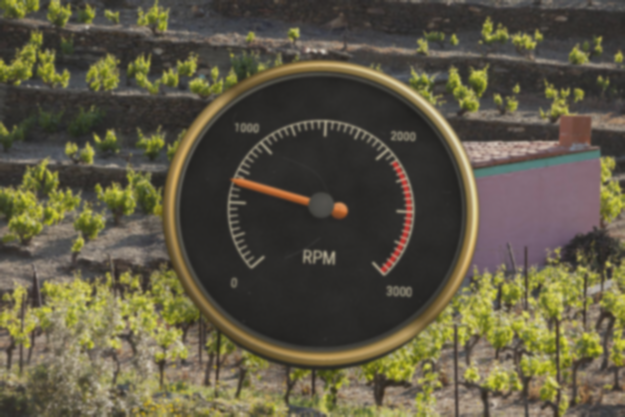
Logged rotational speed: 650 rpm
